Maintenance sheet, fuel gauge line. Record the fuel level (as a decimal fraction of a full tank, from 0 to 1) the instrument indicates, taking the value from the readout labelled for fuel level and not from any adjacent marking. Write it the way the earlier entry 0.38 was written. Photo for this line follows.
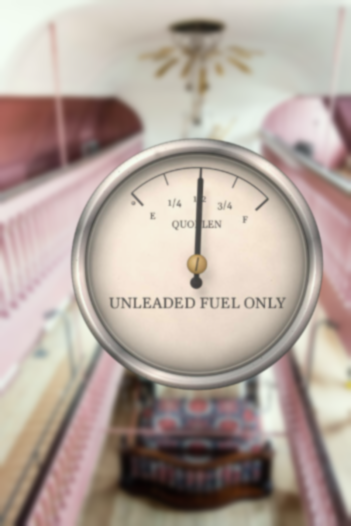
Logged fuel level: 0.5
